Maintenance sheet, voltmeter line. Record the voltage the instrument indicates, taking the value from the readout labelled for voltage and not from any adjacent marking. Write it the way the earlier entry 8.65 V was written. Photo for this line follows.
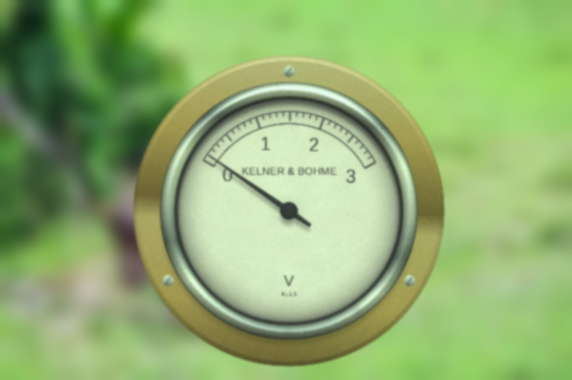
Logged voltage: 0.1 V
